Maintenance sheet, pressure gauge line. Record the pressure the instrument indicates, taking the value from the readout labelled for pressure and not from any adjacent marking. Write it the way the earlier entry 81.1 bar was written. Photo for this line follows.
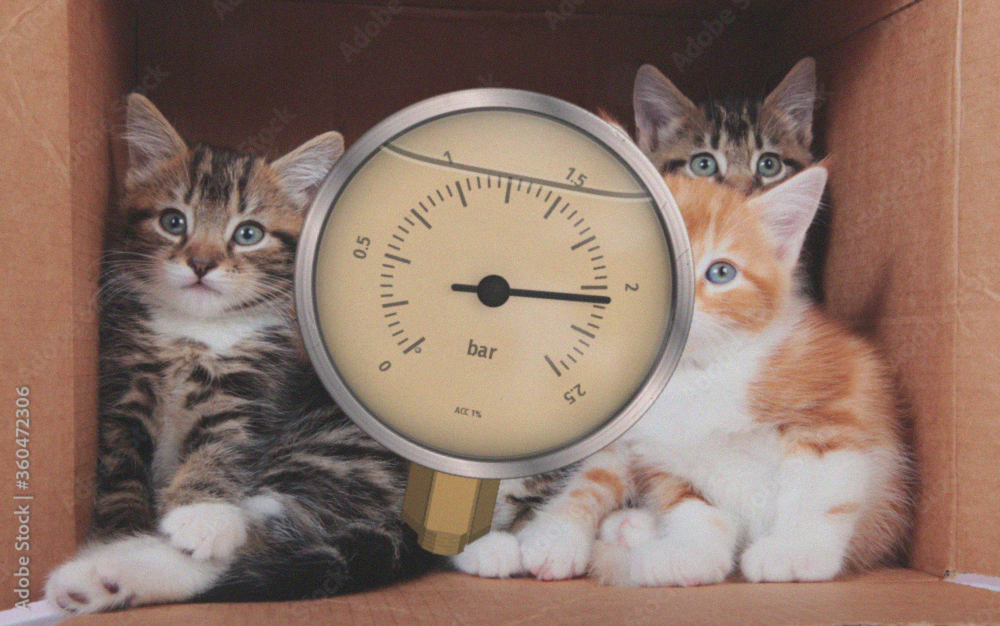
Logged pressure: 2.05 bar
